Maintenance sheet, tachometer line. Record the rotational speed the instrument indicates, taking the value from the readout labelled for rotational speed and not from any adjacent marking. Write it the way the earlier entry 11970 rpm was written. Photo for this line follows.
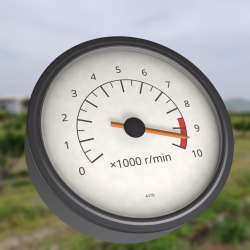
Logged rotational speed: 9500 rpm
